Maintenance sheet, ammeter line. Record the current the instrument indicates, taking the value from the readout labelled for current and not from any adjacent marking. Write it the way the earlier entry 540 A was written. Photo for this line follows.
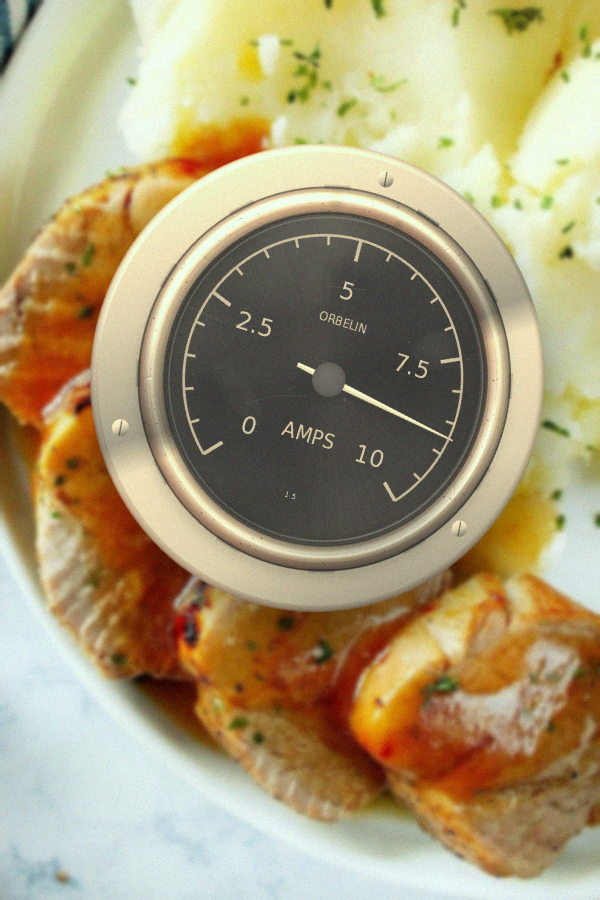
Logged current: 8.75 A
